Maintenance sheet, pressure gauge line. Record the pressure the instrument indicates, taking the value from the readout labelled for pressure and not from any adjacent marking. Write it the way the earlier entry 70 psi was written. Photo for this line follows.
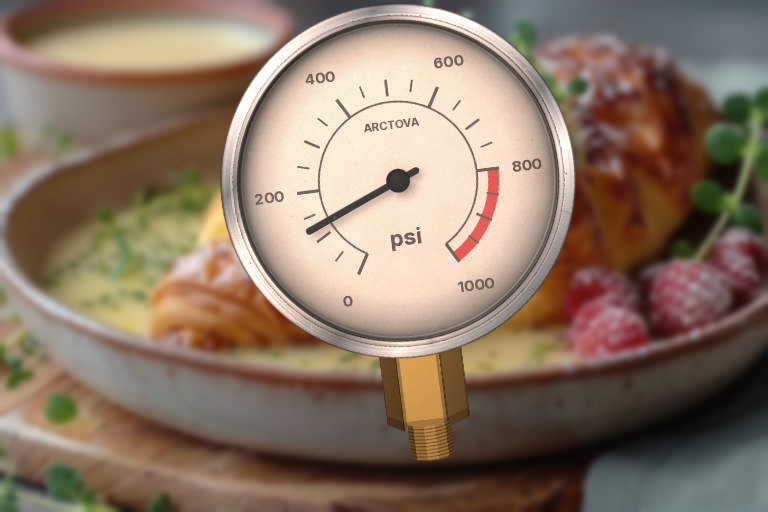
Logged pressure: 125 psi
